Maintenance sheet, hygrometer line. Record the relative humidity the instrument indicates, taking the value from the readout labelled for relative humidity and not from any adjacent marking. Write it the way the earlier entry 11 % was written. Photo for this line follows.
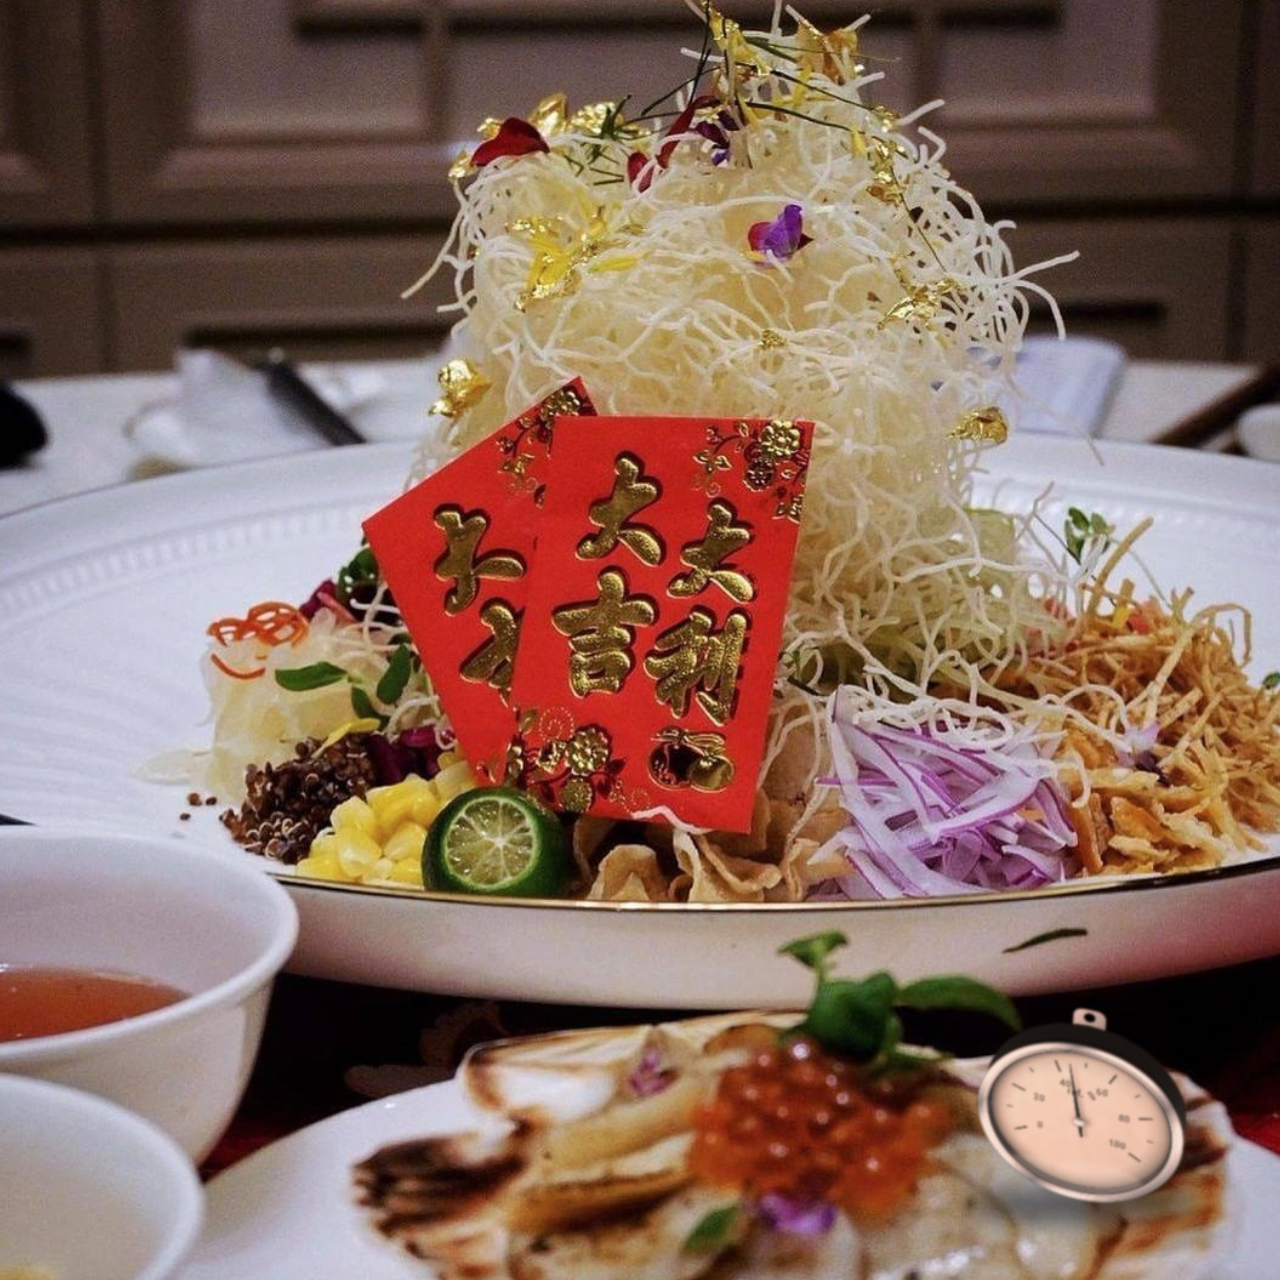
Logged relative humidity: 45 %
